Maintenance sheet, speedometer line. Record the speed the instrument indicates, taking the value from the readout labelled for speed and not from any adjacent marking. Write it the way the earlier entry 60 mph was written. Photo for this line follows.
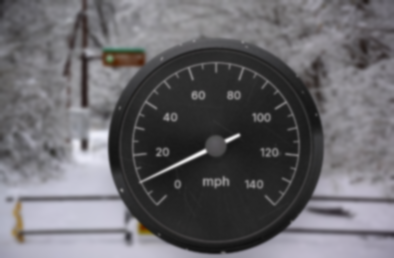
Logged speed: 10 mph
